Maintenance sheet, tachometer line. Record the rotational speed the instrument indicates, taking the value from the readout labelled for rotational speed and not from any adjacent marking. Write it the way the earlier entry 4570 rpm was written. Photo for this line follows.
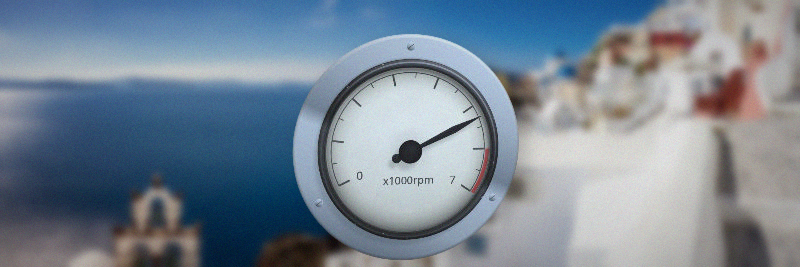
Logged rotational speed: 5250 rpm
